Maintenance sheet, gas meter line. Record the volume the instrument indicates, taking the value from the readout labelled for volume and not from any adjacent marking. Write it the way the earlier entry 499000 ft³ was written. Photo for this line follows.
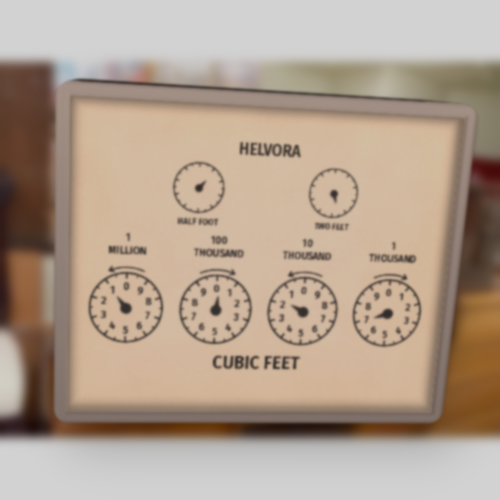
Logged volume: 101700 ft³
